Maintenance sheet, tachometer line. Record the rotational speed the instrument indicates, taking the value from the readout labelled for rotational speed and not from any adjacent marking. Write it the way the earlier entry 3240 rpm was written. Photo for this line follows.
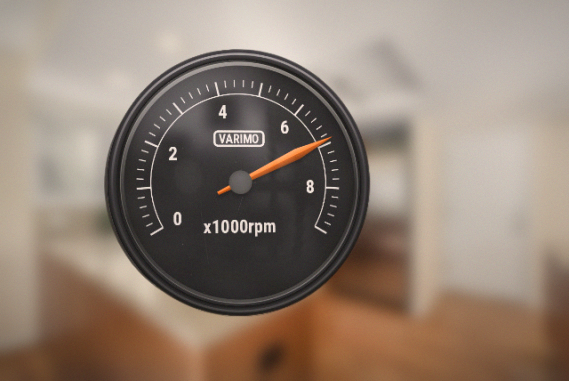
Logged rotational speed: 6900 rpm
